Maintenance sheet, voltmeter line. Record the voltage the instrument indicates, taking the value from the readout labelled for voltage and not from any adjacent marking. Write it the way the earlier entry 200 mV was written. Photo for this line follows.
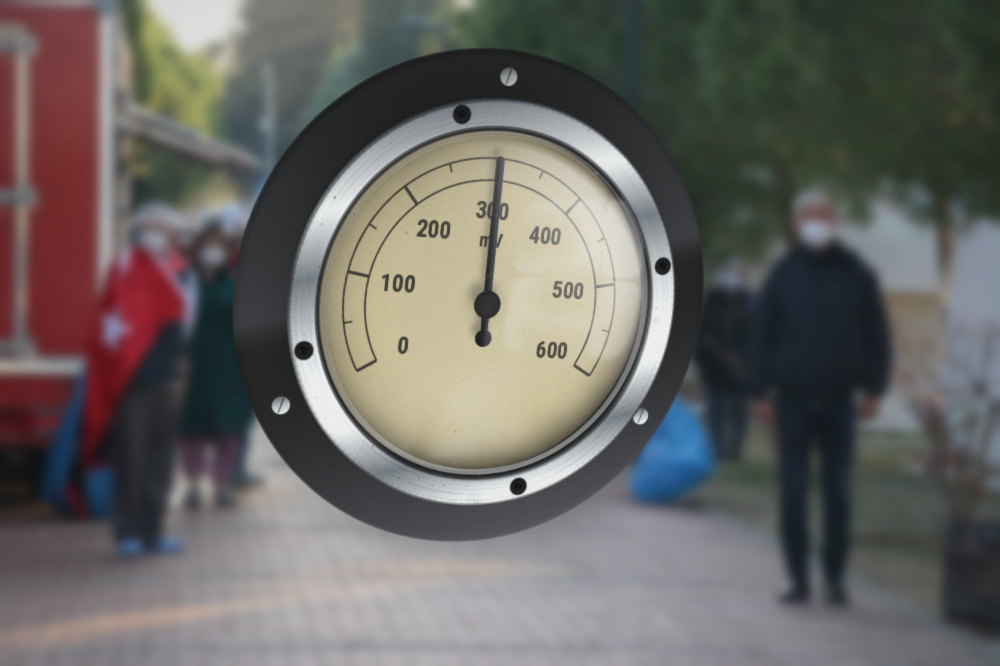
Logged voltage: 300 mV
